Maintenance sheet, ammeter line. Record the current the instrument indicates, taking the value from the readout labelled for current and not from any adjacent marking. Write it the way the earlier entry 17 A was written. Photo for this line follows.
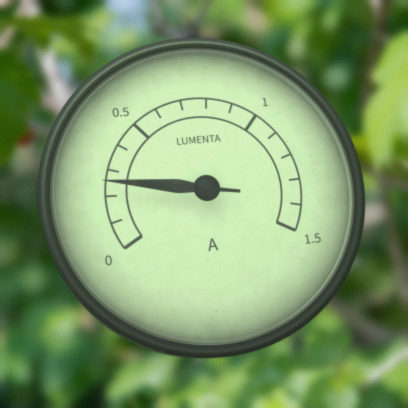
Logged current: 0.25 A
